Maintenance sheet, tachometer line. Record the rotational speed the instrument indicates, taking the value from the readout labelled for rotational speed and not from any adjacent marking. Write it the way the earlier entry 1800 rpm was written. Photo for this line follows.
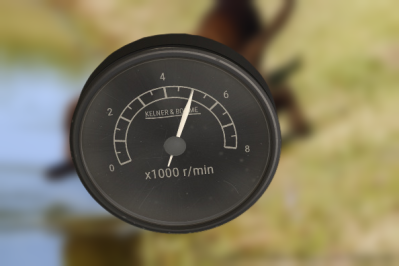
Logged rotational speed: 5000 rpm
